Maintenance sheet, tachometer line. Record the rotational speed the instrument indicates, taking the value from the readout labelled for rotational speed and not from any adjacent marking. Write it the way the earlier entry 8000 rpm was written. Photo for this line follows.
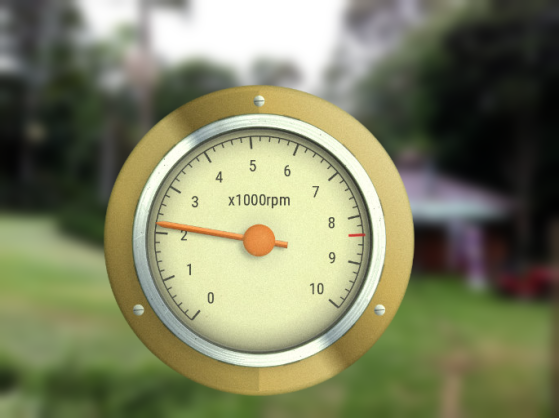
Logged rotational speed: 2200 rpm
